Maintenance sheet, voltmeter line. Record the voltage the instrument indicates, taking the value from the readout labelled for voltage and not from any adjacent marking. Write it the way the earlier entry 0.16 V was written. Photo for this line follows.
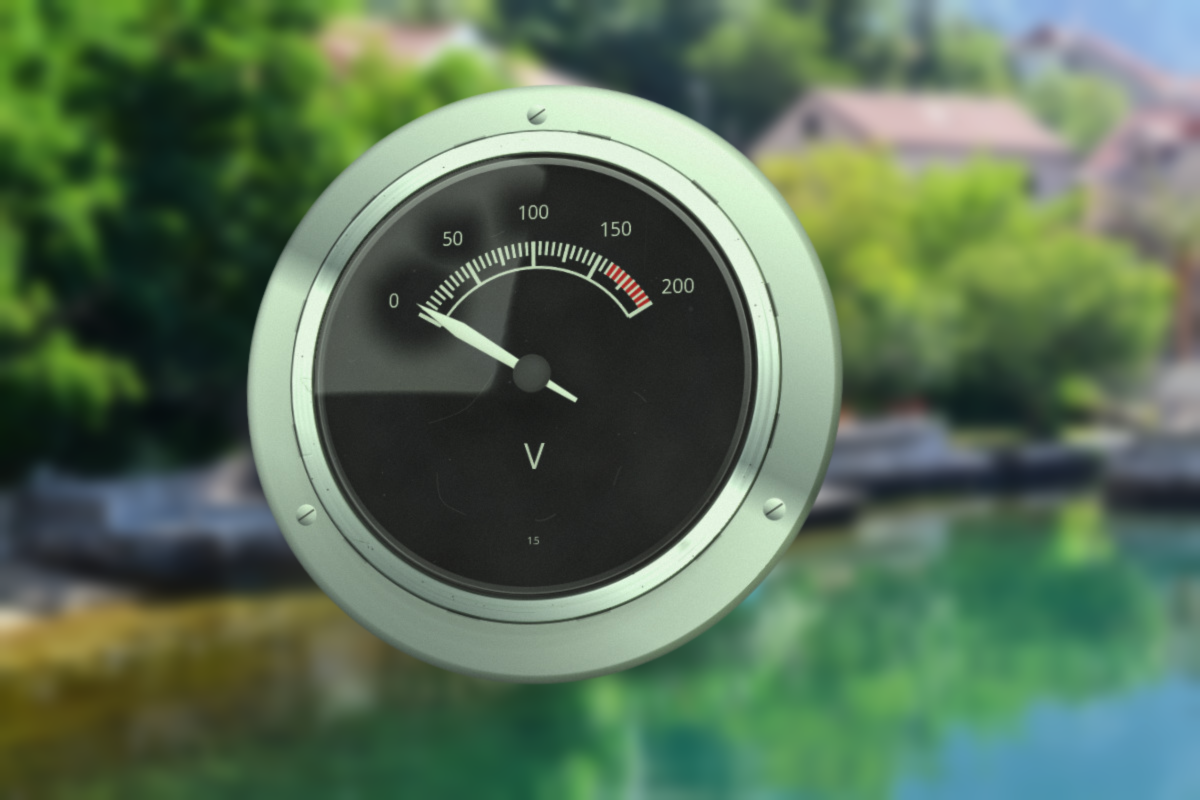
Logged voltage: 5 V
